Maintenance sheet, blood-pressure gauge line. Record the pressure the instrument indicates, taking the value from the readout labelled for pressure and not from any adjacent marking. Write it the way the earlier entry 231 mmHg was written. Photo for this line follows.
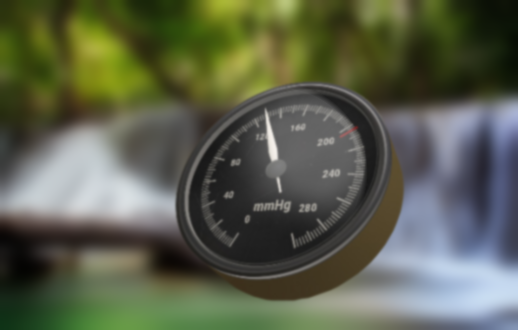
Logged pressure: 130 mmHg
